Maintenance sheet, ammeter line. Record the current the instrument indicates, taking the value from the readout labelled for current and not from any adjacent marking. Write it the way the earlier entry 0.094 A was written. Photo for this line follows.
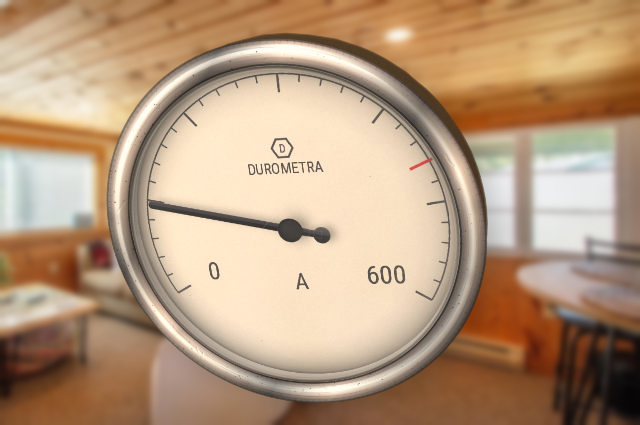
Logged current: 100 A
